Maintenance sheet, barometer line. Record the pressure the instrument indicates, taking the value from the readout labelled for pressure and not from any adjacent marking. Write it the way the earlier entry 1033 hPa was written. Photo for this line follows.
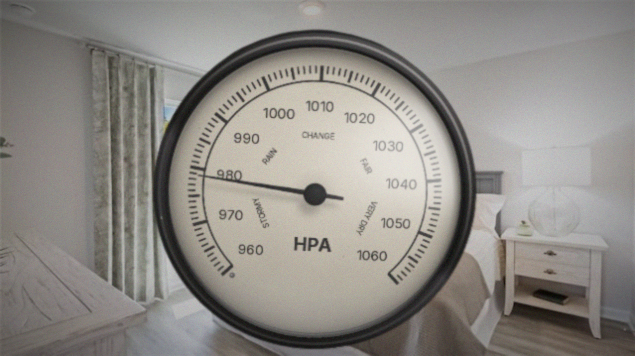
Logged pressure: 979 hPa
